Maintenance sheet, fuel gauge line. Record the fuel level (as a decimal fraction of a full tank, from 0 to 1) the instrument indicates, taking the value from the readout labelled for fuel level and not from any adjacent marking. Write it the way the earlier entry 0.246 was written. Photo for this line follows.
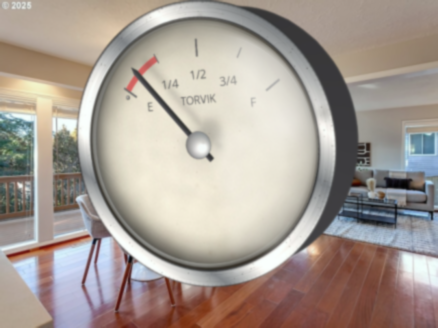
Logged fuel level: 0.125
